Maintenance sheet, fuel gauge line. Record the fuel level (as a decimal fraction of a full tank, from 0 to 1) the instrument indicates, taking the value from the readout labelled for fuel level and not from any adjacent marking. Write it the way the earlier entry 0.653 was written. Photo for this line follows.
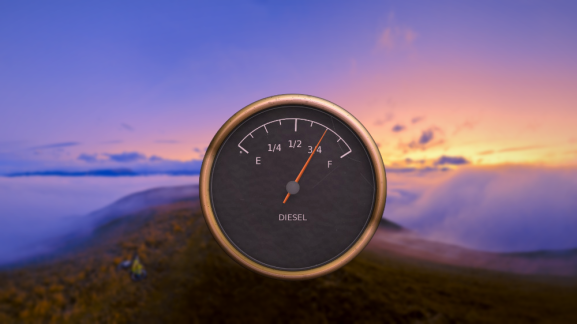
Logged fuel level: 0.75
